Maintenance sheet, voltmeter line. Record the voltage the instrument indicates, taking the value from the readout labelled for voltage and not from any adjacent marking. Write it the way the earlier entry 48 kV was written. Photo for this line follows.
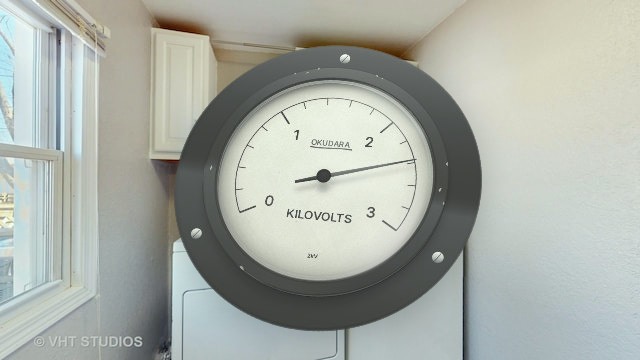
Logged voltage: 2.4 kV
